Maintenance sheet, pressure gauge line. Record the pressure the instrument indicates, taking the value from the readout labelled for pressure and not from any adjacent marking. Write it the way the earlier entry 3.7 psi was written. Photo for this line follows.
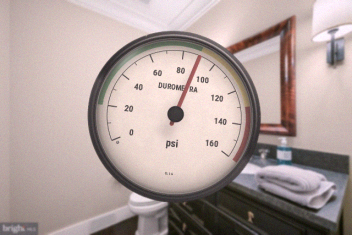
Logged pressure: 90 psi
